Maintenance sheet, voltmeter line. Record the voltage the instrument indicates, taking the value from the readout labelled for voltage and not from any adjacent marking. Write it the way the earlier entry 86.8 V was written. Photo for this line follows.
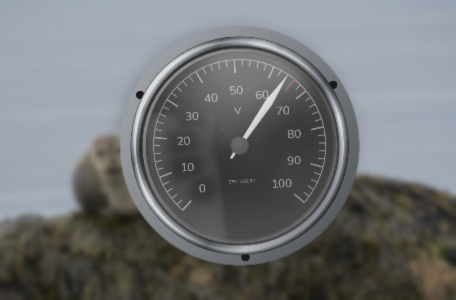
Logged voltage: 64 V
